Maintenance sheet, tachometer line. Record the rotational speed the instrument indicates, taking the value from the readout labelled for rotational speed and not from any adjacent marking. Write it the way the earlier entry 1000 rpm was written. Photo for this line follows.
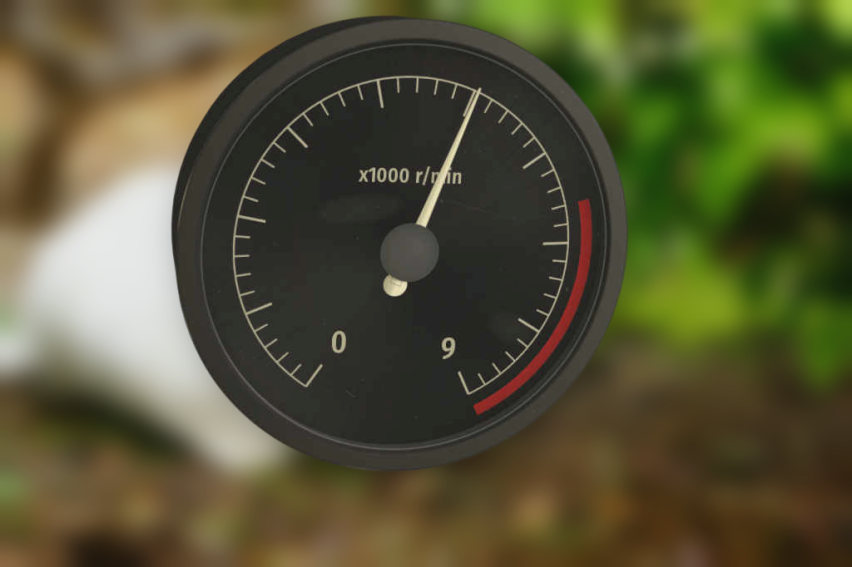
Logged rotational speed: 5000 rpm
